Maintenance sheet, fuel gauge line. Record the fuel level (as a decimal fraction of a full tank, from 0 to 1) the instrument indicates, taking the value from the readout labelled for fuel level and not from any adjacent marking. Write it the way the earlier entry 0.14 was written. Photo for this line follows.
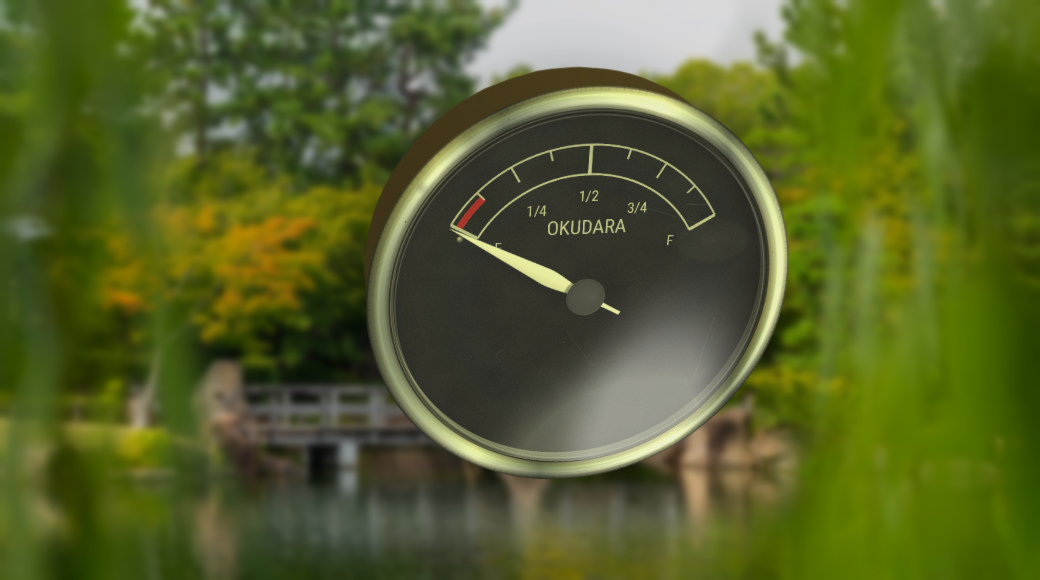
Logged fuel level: 0
